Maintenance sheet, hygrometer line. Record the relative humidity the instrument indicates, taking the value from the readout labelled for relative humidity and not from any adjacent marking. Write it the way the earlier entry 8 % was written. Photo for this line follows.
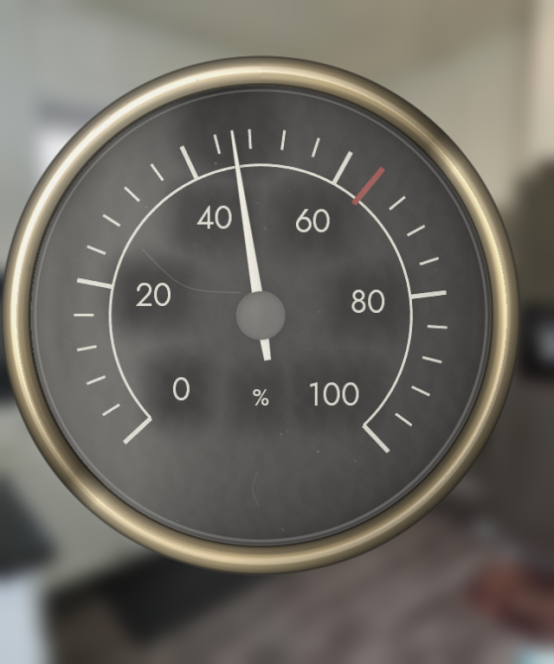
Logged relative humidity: 46 %
